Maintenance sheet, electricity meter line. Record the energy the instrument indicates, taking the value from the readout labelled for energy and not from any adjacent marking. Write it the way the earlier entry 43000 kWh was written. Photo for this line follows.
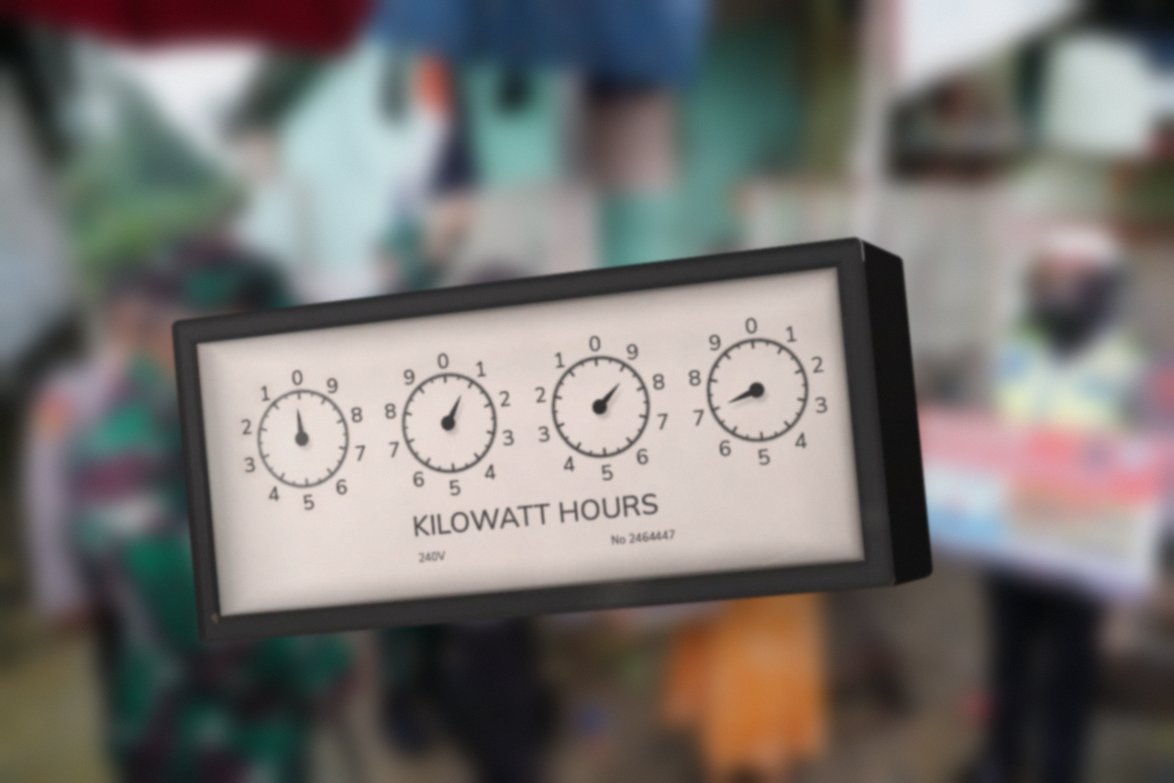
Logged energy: 87 kWh
